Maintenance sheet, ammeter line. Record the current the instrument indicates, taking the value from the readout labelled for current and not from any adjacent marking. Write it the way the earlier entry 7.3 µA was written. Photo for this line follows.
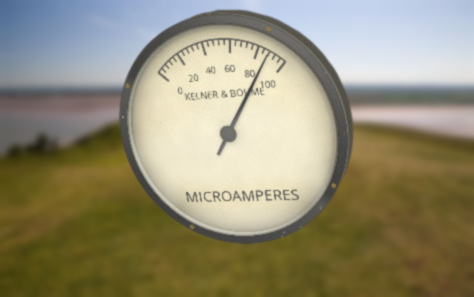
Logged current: 88 µA
